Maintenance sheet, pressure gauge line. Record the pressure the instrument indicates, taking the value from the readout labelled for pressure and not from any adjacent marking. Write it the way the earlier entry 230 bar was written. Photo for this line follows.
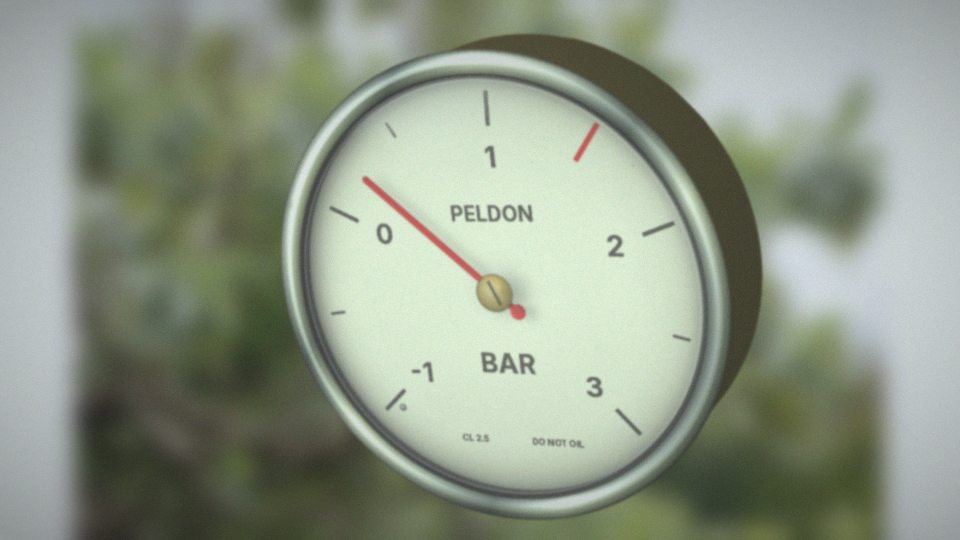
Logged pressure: 0.25 bar
